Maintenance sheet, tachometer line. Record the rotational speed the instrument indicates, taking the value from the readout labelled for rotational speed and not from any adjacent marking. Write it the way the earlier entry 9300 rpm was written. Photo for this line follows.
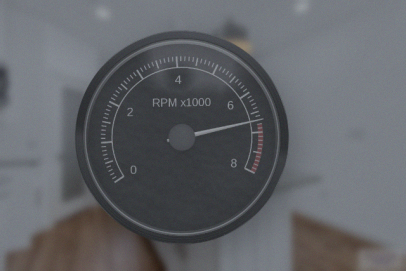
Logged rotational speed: 6700 rpm
